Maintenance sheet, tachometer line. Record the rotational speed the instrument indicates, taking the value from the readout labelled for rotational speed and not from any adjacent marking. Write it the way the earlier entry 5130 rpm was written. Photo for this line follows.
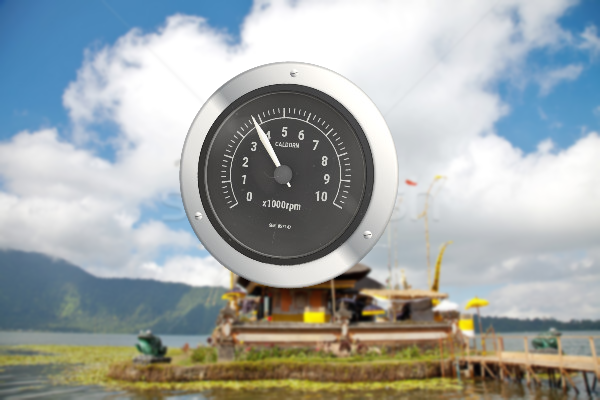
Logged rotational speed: 3800 rpm
